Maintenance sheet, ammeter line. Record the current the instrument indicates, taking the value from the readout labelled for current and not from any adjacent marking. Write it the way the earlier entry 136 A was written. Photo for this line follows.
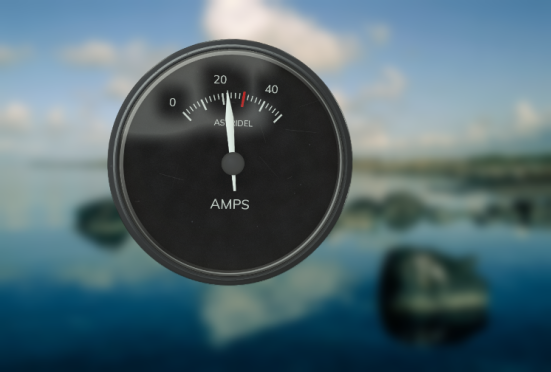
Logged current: 22 A
